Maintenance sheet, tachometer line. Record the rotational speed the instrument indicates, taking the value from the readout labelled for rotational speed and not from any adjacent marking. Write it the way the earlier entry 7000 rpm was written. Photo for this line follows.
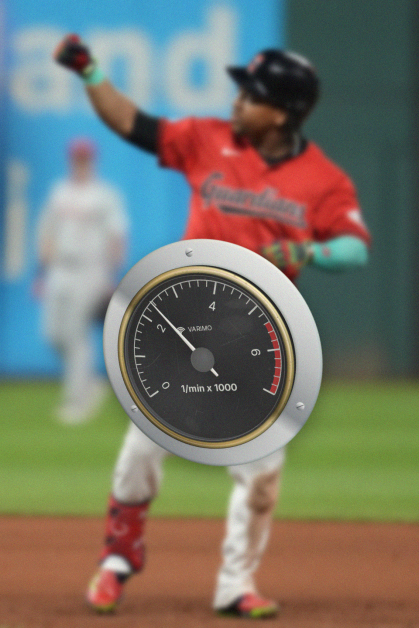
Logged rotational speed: 2400 rpm
